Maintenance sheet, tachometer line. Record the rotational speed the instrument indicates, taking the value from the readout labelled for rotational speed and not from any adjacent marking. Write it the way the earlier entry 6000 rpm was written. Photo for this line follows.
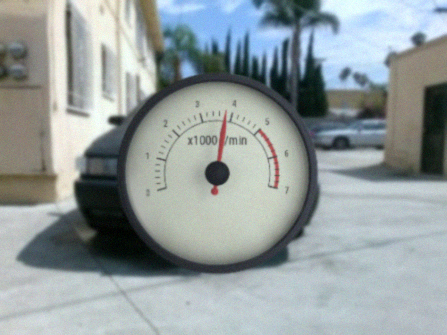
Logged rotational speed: 3800 rpm
